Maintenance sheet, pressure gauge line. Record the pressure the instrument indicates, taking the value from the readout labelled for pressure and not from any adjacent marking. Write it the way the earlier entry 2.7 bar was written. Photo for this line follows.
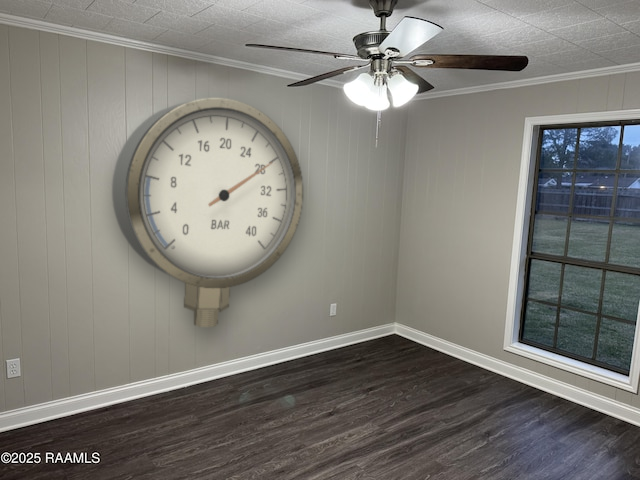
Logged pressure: 28 bar
